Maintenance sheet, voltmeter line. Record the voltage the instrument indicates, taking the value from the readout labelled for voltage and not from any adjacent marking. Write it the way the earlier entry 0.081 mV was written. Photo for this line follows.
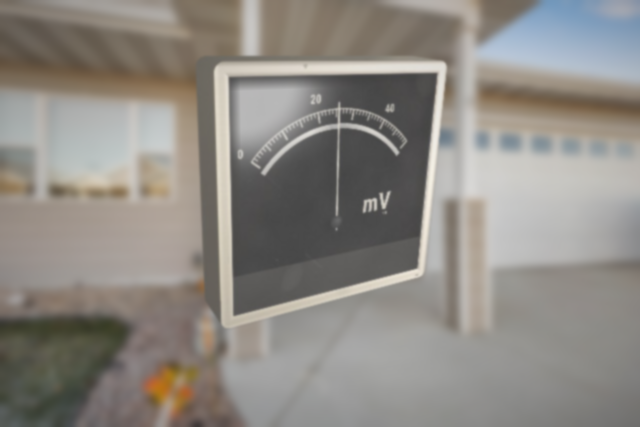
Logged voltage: 25 mV
